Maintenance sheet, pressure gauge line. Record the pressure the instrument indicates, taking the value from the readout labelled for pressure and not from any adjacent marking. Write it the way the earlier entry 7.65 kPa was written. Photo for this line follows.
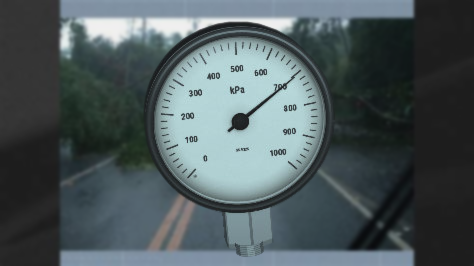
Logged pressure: 700 kPa
